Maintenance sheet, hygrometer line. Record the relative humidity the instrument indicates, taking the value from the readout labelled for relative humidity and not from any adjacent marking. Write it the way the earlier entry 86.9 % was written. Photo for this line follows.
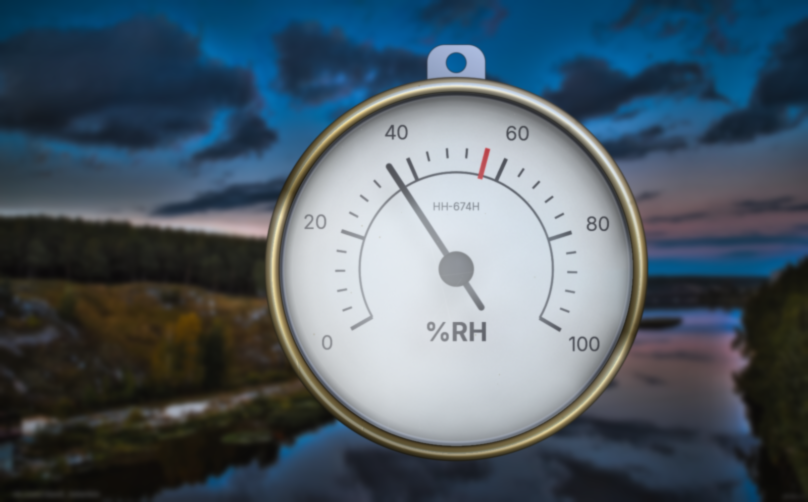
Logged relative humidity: 36 %
